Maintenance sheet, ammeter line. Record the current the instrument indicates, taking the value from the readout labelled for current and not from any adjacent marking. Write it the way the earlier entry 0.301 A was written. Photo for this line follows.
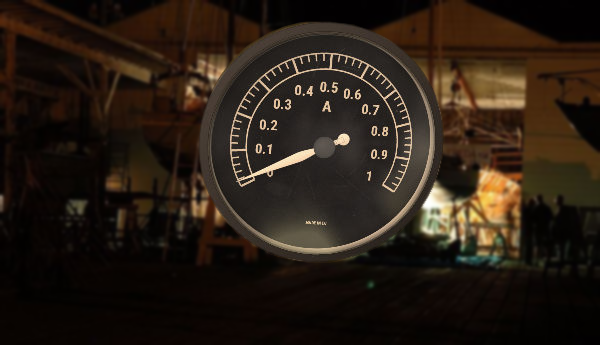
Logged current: 0.02 A
